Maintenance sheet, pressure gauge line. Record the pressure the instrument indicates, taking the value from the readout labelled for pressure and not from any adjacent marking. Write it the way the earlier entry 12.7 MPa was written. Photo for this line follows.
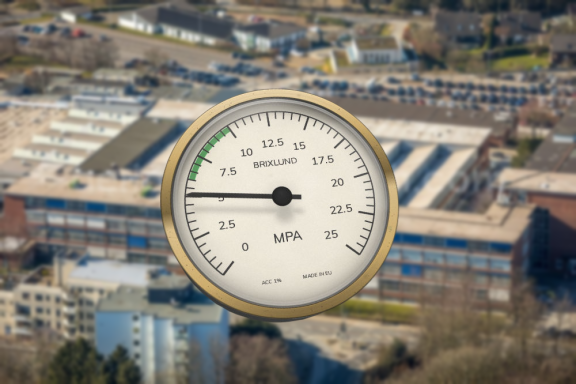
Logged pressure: 5 MPa
